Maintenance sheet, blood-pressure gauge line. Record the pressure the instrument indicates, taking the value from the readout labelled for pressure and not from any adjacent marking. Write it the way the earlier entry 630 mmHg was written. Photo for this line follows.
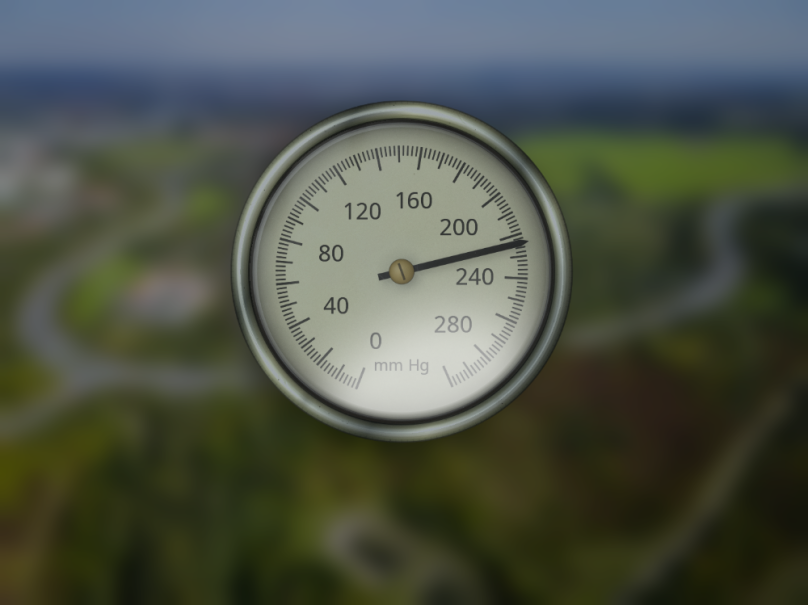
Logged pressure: 224 mmHg
